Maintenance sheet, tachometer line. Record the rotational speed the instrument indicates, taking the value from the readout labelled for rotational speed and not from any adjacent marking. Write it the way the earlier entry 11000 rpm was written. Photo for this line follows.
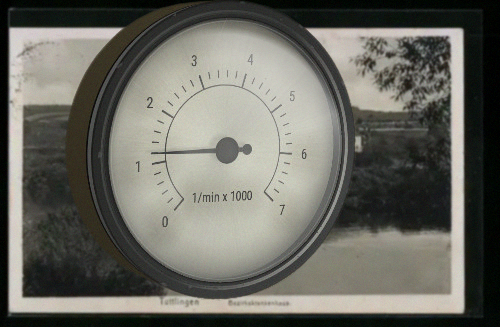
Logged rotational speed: 1200 rpm
